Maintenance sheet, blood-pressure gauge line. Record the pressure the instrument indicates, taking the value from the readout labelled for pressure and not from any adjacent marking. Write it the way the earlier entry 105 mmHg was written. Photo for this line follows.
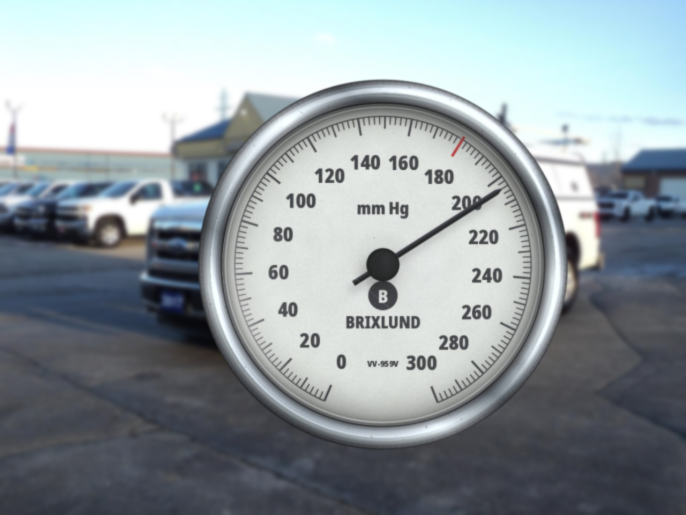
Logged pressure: 204 mmHg
